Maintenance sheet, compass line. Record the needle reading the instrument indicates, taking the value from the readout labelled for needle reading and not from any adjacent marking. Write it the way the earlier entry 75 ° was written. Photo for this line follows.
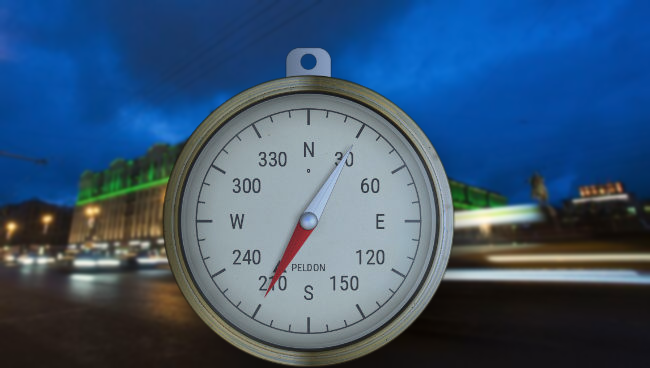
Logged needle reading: 210 °
